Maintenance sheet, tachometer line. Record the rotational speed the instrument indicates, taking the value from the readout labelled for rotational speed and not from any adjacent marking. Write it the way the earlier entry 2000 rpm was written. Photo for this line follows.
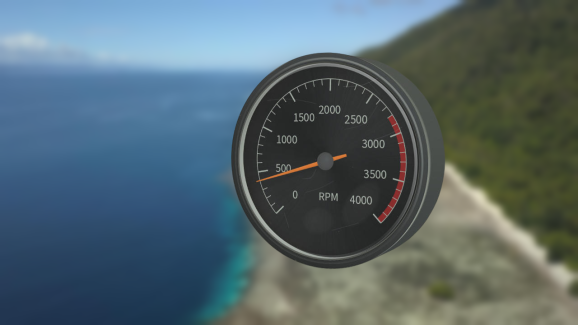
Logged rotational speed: 400 rpm
